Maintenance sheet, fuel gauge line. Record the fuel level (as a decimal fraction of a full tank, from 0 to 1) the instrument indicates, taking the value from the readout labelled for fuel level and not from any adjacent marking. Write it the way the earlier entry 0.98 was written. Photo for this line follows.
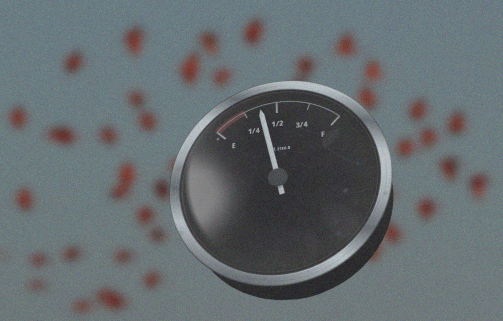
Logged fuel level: 0.375
